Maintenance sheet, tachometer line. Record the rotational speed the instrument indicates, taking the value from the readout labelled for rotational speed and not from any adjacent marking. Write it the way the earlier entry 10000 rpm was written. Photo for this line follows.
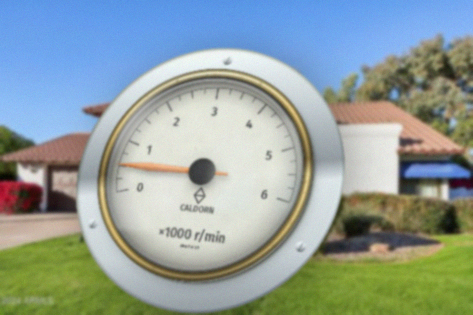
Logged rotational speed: 500 rpm
